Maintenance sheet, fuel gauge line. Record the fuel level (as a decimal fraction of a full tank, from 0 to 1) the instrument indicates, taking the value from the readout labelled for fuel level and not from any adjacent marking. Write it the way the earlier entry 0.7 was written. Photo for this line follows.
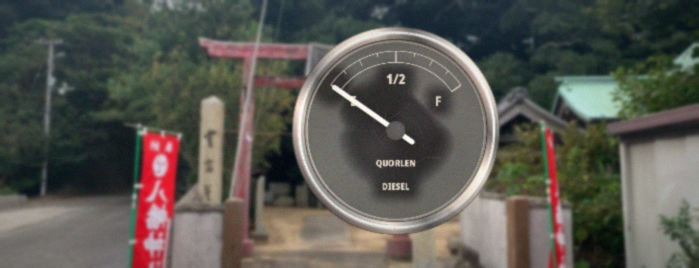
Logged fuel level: 0
